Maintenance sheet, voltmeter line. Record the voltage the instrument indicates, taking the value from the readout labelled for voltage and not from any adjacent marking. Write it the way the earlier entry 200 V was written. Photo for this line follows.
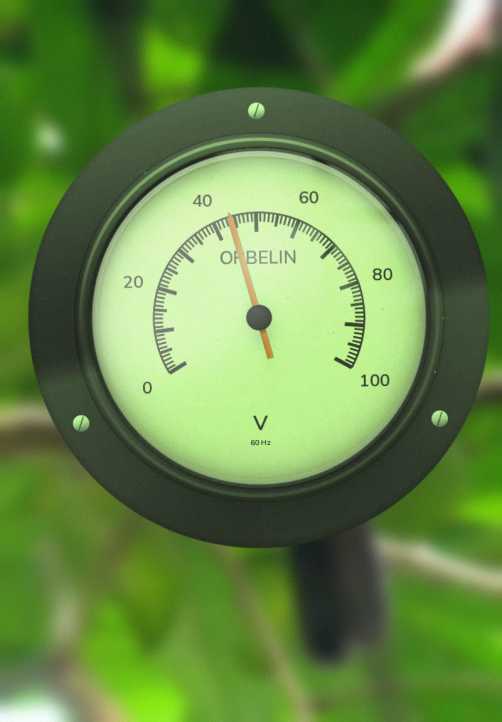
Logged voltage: 44 V
